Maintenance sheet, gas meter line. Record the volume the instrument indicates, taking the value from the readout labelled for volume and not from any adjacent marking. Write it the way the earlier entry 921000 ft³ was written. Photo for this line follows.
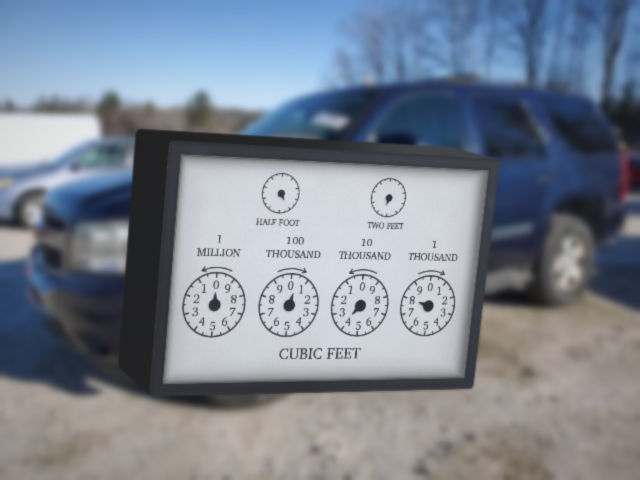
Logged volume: 3800 ft³
